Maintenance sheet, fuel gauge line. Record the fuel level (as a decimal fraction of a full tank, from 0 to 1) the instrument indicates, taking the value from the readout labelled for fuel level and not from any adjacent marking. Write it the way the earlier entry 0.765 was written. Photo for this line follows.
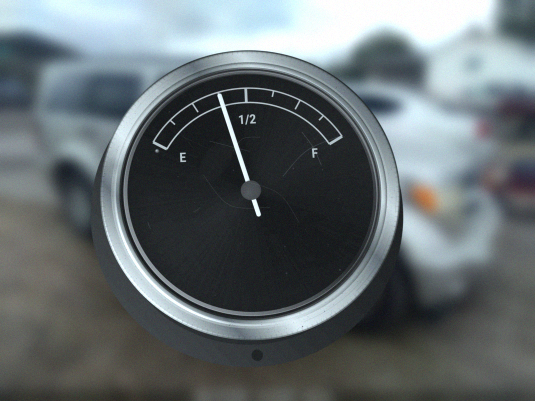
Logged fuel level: 0.375
